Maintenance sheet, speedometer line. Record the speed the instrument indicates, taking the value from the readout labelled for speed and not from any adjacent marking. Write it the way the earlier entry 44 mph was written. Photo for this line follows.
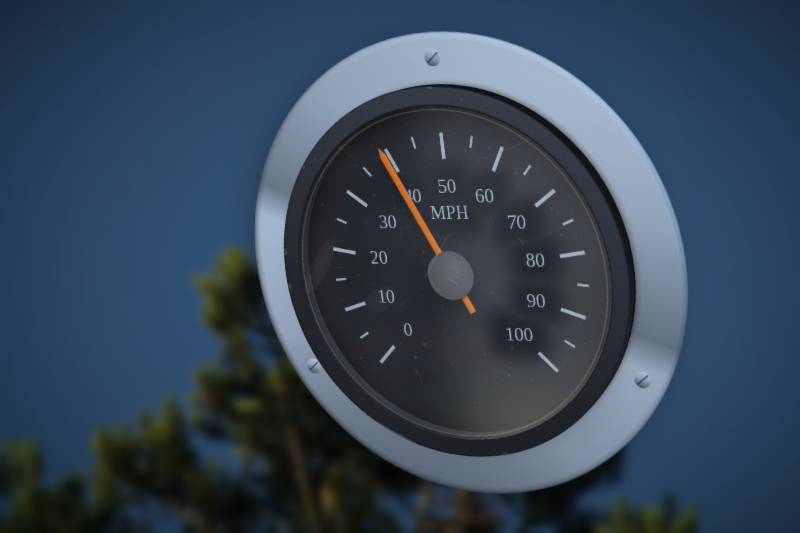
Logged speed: 40 mph
